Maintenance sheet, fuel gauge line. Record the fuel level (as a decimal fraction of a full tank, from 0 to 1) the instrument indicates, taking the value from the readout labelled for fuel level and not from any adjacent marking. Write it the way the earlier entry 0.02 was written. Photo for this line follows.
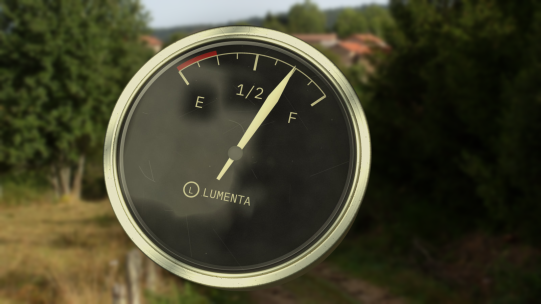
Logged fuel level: 0.75
